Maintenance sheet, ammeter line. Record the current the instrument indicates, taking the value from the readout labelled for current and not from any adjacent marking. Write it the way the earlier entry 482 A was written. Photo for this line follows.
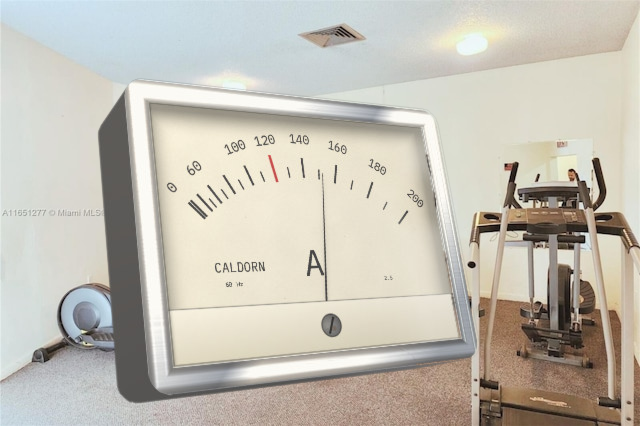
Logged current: 150 A
